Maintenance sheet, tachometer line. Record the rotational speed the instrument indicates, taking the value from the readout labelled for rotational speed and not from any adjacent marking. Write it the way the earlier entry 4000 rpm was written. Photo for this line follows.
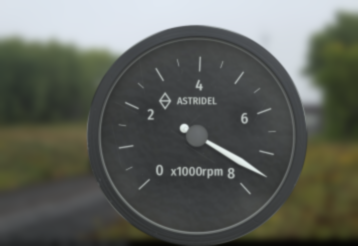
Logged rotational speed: 7500 rpm
